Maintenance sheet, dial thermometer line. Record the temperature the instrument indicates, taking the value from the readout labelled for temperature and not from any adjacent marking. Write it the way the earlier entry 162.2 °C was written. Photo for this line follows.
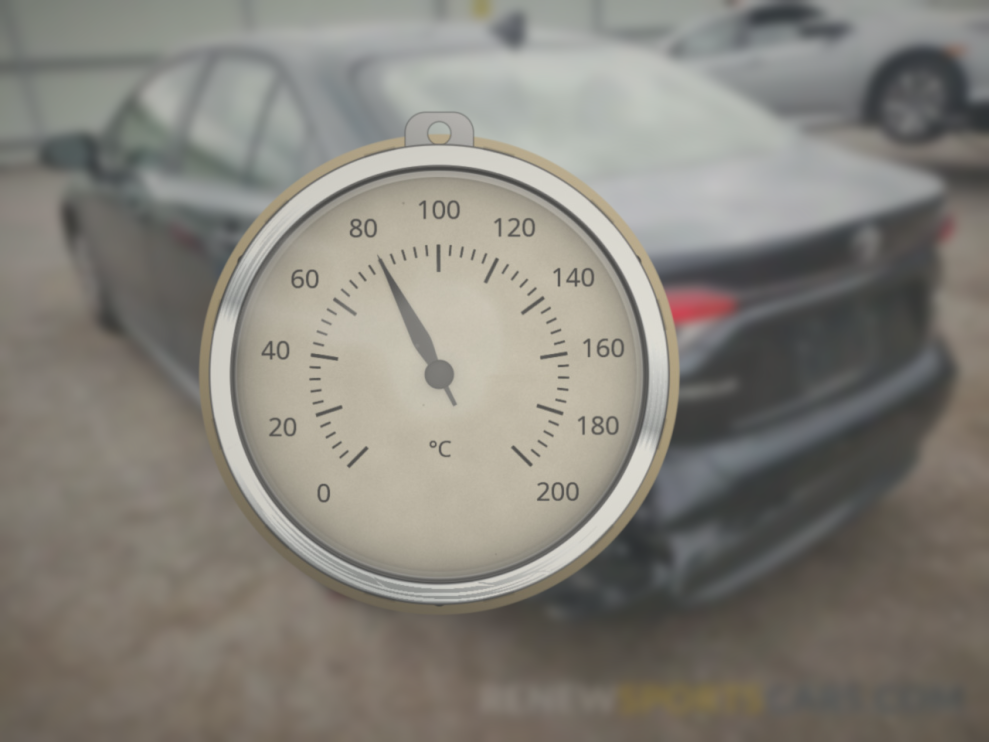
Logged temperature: 80 °C
